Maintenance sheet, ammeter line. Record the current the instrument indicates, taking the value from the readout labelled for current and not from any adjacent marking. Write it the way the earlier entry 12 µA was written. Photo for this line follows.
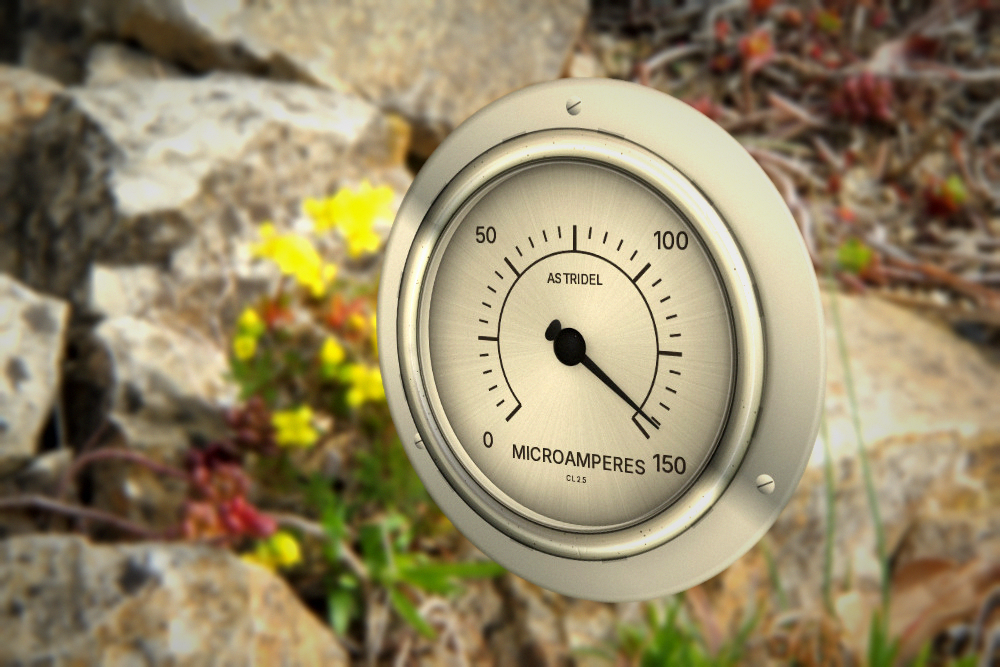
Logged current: 145 µA
